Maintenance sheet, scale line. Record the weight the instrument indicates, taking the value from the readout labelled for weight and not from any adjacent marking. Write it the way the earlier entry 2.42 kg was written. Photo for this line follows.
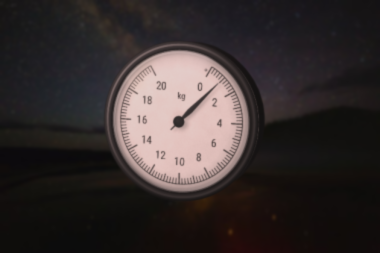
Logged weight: 1 kg
